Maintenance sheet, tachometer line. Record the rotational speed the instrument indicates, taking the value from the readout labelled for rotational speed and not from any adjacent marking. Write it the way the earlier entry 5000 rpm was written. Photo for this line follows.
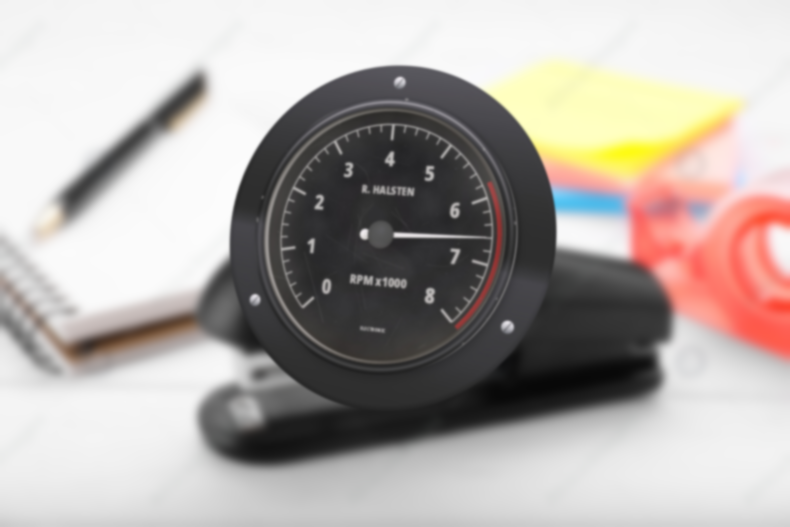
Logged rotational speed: 6600 rpm
